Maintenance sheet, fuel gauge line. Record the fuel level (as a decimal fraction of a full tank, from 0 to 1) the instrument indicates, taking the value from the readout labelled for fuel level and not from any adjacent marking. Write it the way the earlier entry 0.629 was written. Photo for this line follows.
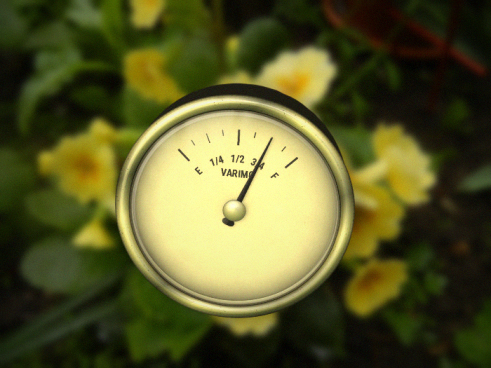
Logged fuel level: 0.75
